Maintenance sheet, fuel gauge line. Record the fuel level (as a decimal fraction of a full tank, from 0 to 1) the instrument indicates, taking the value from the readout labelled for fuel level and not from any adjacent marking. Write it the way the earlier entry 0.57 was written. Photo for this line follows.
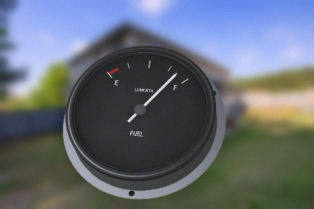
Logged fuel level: 0.875
